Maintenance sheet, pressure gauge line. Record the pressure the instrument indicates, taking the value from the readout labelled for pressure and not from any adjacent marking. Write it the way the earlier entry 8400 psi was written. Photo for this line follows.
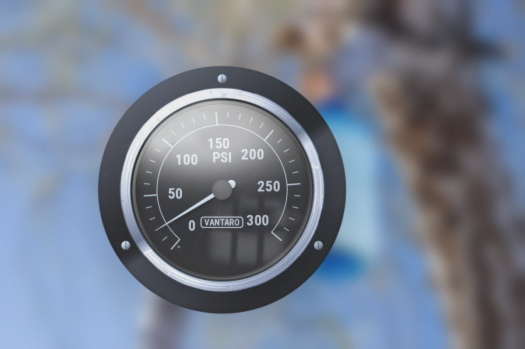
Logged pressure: 20 psi
